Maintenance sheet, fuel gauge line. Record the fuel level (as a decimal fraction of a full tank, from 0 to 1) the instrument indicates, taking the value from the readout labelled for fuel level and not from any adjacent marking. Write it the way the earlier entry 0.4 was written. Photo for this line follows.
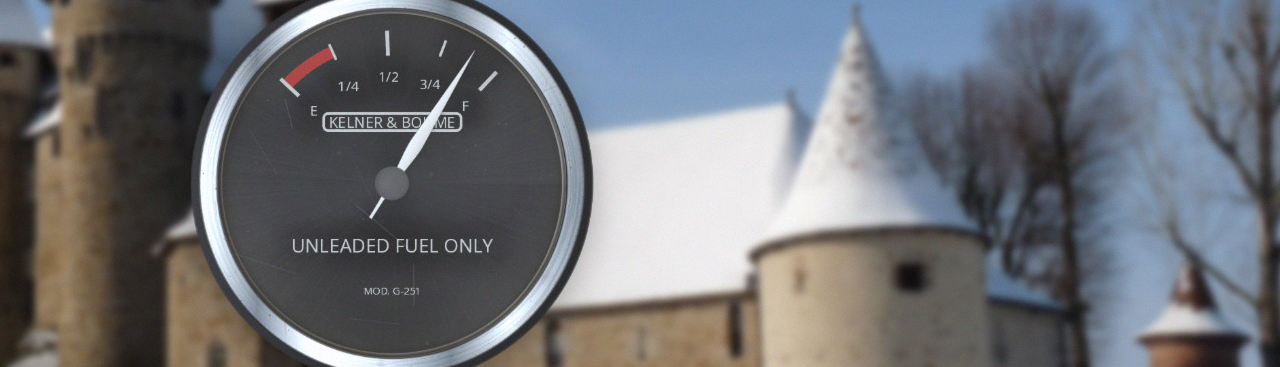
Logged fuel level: 0.875
